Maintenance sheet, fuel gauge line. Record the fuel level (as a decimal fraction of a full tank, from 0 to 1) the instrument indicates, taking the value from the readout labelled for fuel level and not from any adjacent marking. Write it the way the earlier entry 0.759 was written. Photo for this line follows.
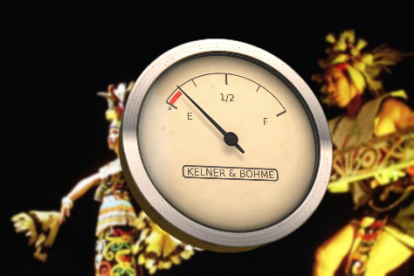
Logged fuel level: 0.125
